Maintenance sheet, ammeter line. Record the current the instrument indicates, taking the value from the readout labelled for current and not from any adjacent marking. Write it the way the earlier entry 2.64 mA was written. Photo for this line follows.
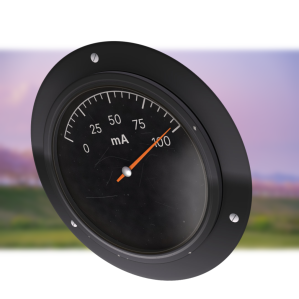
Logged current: 97.5 mA
